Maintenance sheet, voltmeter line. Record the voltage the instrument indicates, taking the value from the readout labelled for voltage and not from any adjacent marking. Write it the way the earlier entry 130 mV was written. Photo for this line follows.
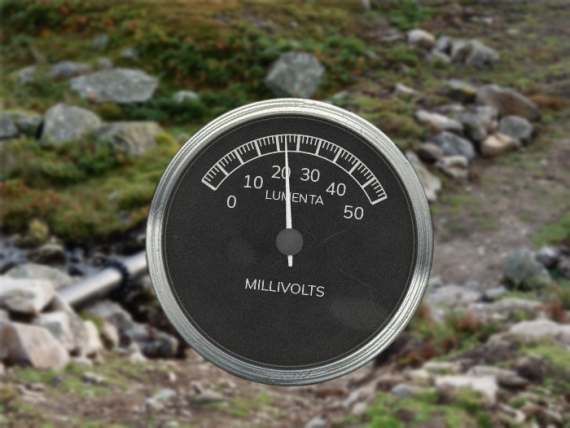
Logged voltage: 22 mV
